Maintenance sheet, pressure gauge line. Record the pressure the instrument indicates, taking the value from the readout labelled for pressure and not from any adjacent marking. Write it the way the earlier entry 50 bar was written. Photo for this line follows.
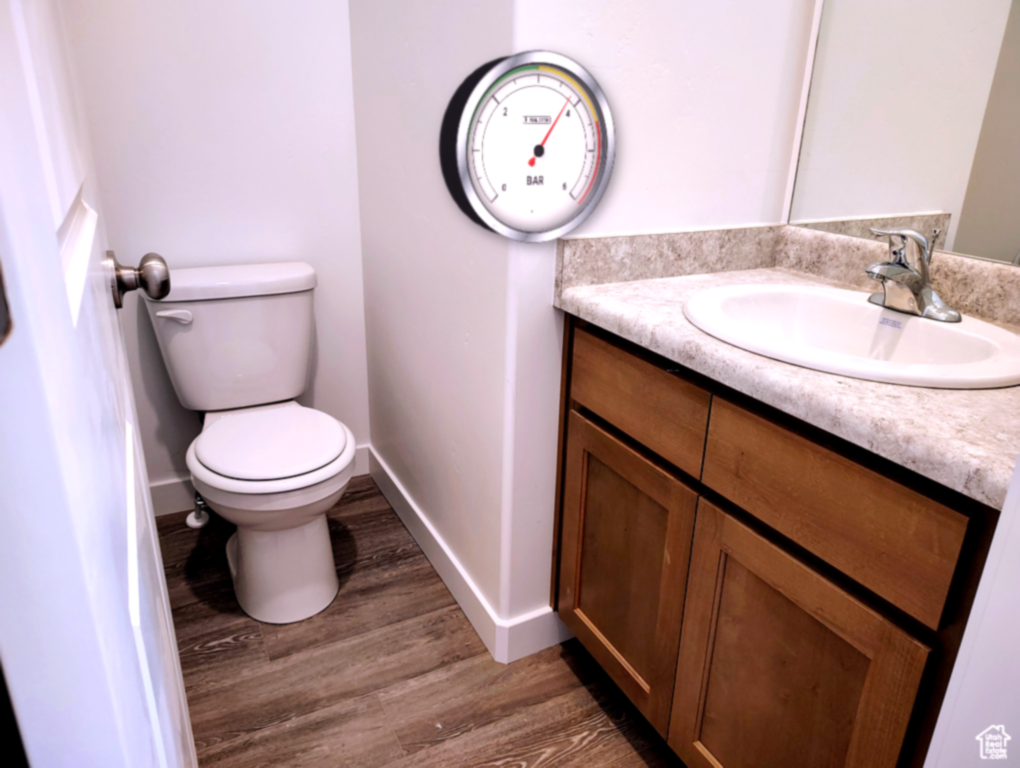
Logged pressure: 3.75 bar
